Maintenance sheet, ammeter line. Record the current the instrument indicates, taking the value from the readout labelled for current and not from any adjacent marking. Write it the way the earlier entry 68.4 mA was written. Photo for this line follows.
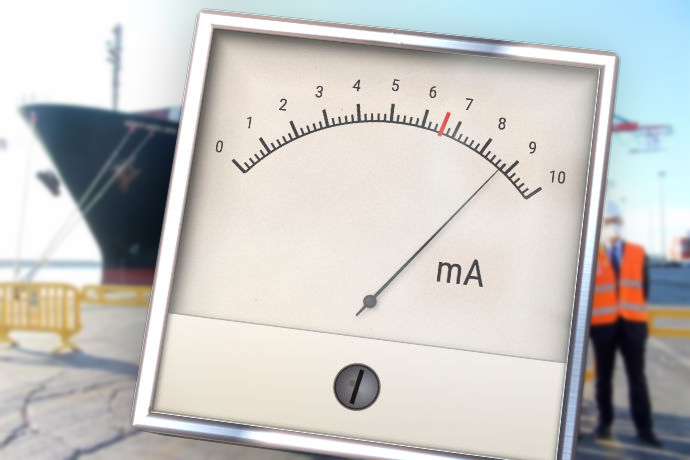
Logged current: 8.8 mA
